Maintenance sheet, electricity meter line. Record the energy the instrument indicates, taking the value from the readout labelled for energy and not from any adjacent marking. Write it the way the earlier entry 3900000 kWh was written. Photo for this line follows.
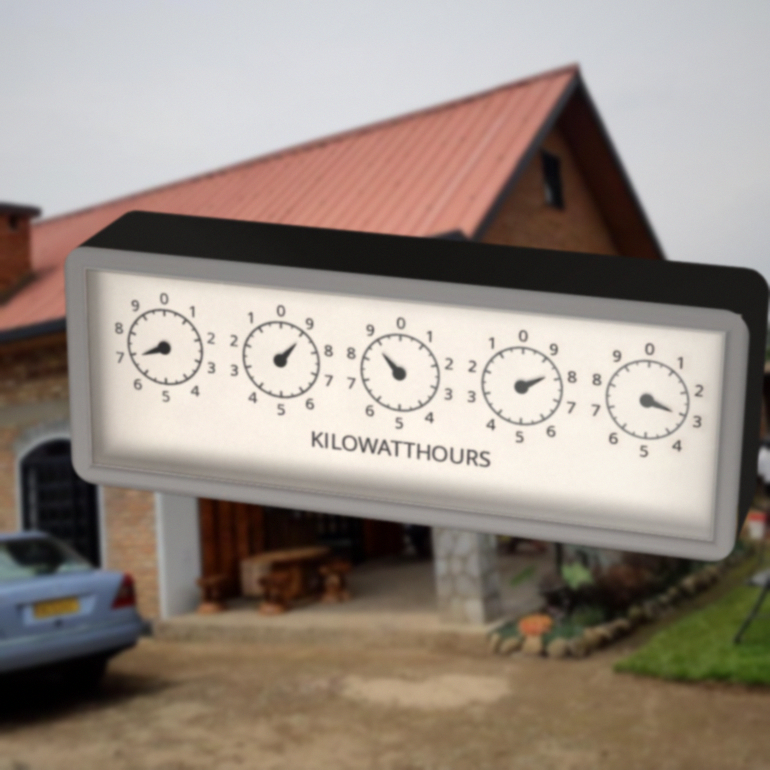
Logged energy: 68883 kWh
